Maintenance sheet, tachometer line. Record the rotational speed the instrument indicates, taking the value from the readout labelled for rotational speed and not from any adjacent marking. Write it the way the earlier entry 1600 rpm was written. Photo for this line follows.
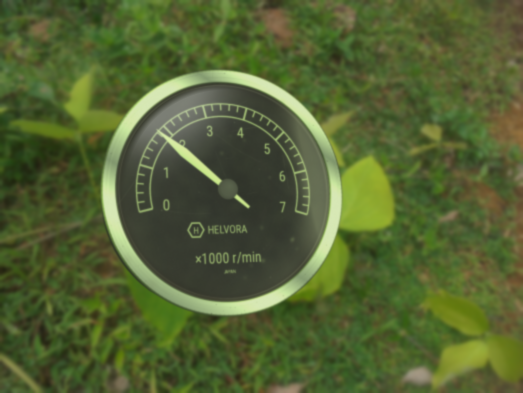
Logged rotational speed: 1800 rpm
